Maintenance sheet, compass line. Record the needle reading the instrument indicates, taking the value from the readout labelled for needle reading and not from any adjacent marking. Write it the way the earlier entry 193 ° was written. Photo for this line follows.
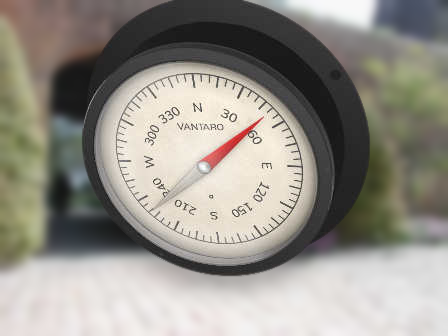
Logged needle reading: 50 °
